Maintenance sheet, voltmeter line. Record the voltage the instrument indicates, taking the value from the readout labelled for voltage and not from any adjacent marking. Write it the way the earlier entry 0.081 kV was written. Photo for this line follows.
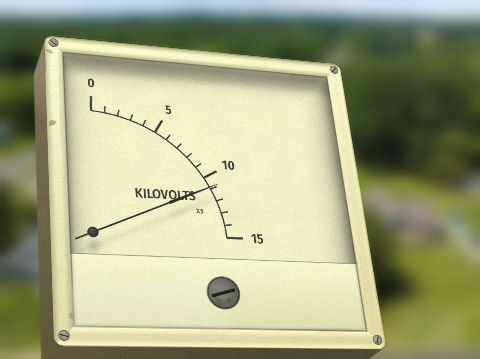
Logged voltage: 11 kV
